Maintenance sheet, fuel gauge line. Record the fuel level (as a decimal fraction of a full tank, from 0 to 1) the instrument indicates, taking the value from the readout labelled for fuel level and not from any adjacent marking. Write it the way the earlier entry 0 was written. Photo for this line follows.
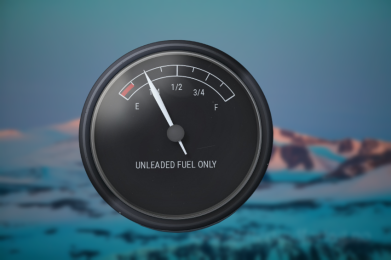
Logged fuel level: 0.25
